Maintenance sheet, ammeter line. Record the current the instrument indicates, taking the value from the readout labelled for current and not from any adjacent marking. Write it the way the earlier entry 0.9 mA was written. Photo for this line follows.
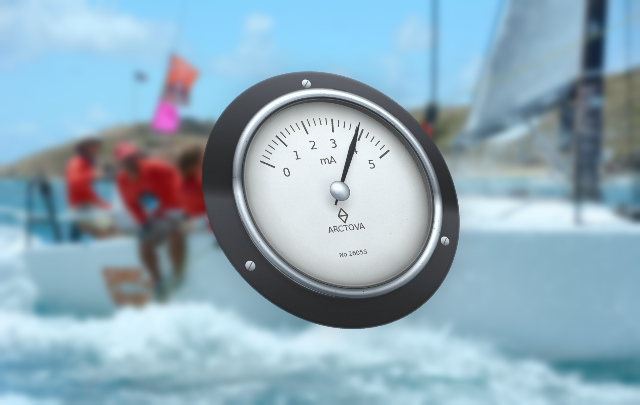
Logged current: 3.8 mA
